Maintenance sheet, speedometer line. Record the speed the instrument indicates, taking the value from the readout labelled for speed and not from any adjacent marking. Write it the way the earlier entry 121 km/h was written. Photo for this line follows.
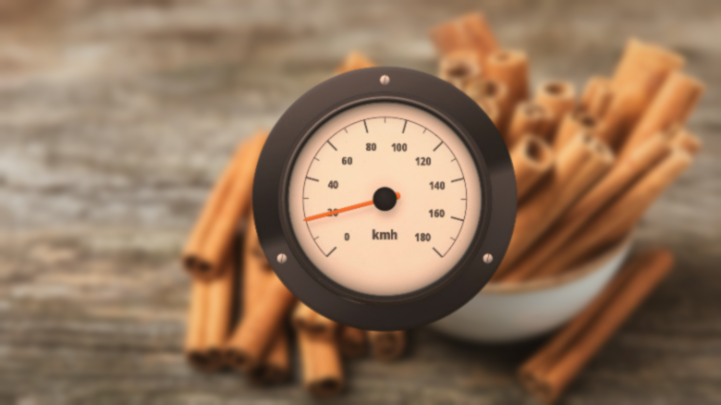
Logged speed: 20 km/h
